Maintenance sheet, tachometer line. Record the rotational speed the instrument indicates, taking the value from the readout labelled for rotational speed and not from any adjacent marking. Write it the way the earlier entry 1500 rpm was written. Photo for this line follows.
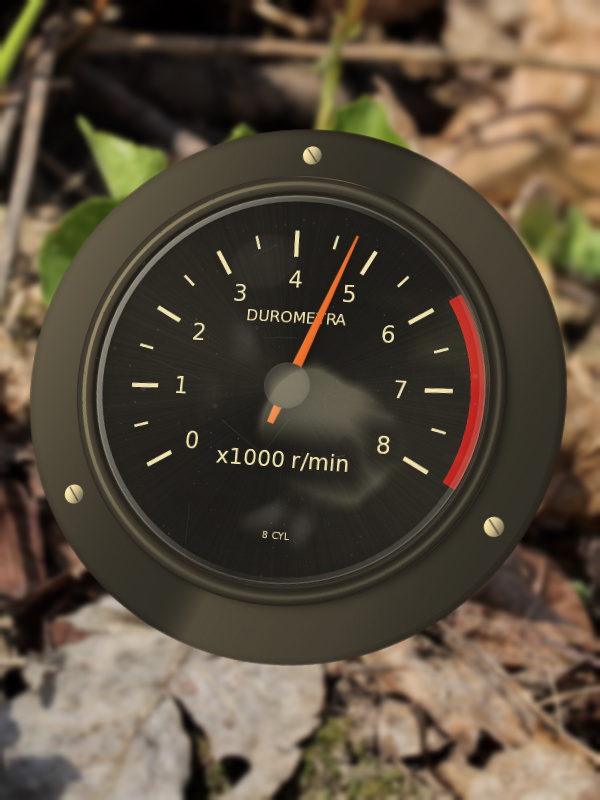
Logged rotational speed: 4750 rpm
